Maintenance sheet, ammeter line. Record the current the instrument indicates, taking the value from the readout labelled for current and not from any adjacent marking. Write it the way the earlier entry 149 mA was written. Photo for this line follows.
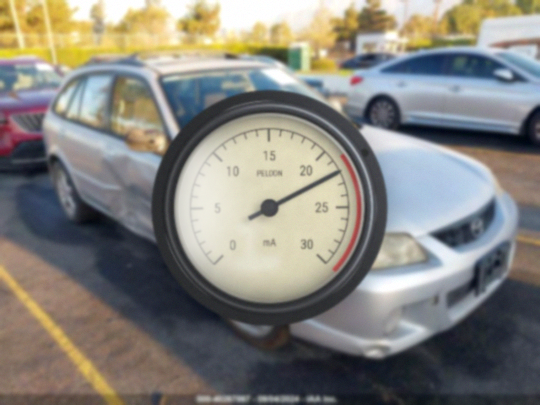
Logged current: 22 mA
